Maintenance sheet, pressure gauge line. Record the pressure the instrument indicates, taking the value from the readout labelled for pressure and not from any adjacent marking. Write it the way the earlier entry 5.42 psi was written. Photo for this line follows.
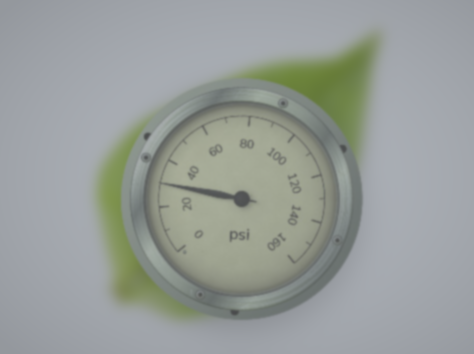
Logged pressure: 30 psi
